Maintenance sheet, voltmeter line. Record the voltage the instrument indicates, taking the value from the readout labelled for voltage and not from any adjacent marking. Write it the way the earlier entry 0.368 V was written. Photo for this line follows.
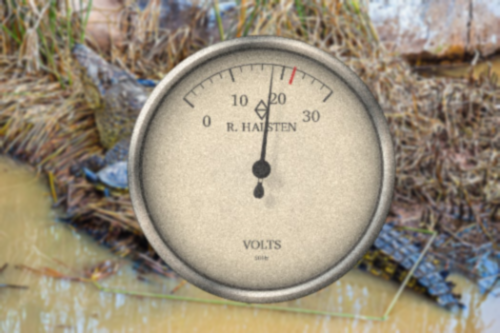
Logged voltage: 18 V
